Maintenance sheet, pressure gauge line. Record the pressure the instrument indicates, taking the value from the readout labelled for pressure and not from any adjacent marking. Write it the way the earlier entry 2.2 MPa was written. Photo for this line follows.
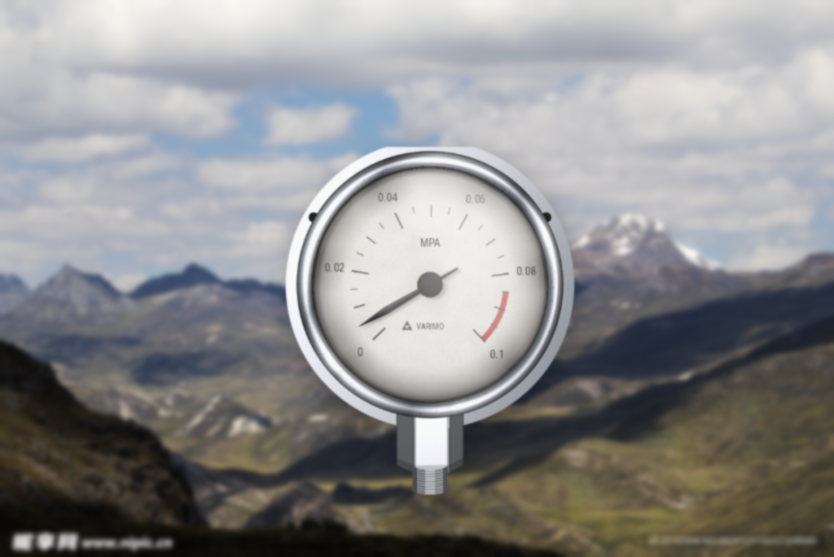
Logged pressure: 0.005 MPa
